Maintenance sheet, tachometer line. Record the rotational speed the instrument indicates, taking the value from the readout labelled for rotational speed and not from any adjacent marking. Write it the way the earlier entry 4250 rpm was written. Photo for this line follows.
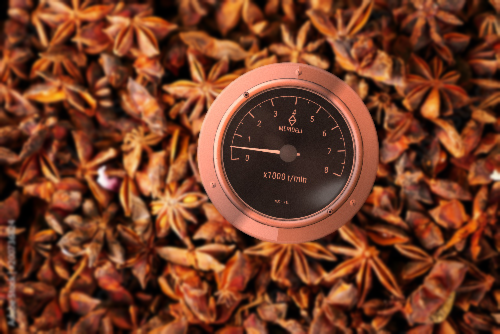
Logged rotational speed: 500 rpm
